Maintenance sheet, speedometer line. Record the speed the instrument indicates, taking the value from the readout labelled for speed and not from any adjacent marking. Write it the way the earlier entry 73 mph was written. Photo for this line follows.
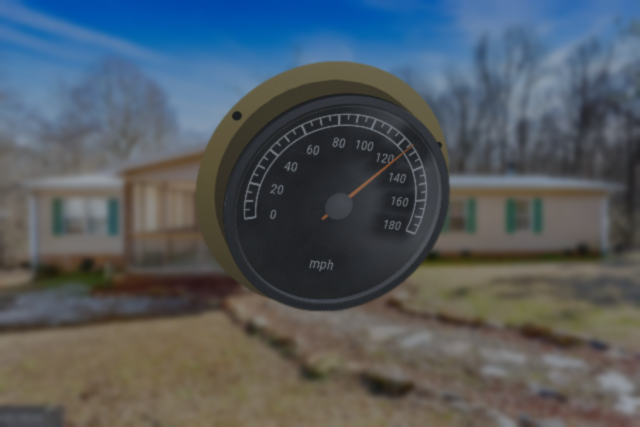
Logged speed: 125 mph
